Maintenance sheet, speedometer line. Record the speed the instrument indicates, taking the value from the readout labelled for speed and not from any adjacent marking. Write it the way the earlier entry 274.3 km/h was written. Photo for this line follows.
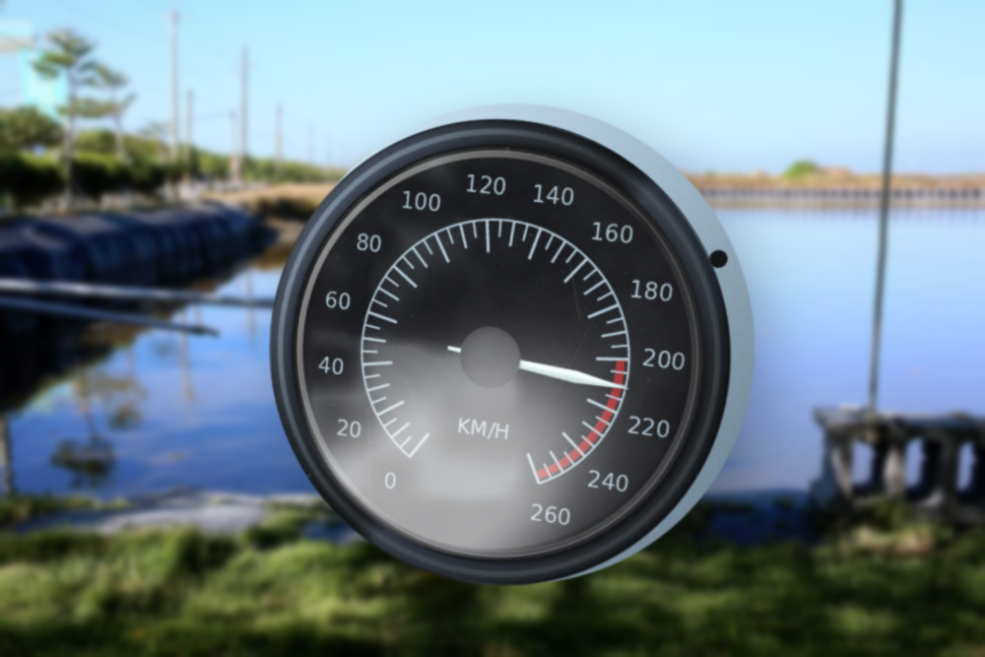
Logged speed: 210 km/h
